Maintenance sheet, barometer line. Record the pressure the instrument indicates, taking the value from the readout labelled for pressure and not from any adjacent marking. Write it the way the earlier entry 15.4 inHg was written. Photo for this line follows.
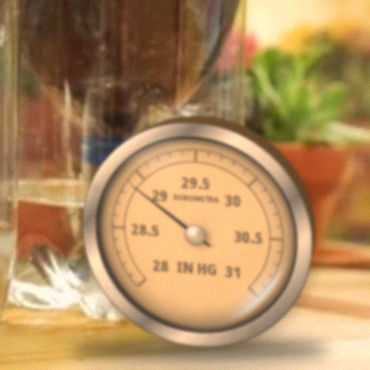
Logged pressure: 28.9 inHg
